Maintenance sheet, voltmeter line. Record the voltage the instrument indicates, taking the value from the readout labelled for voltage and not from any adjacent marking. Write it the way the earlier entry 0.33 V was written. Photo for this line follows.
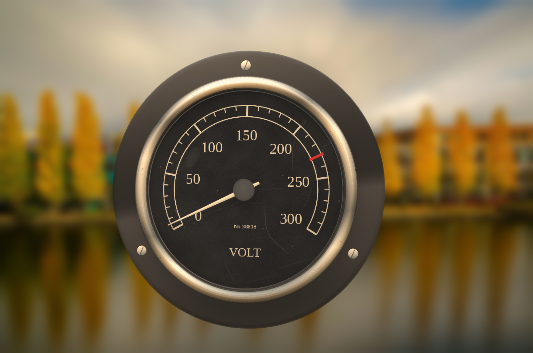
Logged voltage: 5 V
